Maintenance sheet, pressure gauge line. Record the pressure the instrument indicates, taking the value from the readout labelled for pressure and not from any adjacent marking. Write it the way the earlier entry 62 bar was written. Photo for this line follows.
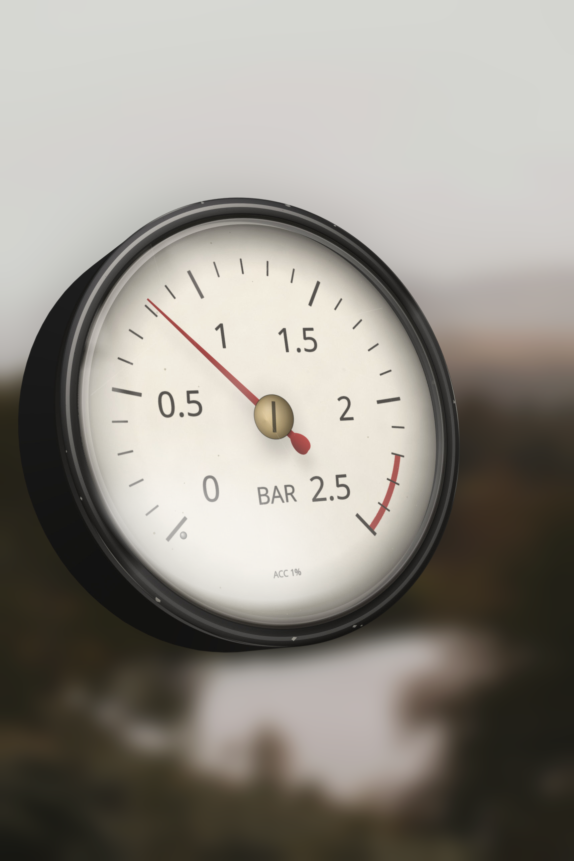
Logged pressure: 0.8 bar
